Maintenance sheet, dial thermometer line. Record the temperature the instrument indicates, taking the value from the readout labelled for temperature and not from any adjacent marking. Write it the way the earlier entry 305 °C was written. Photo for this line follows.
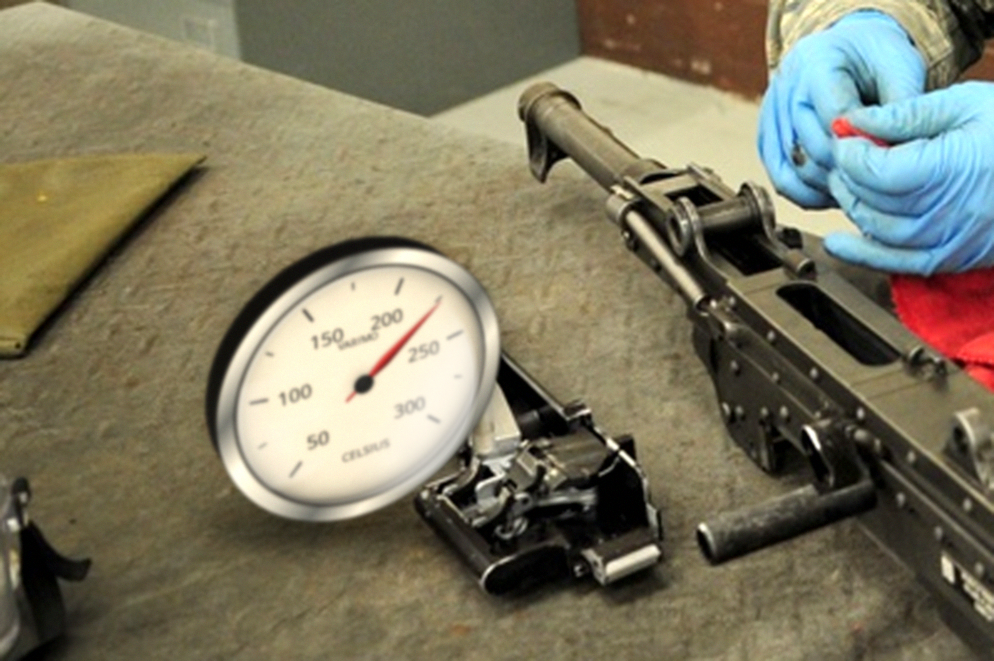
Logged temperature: 225 °C
